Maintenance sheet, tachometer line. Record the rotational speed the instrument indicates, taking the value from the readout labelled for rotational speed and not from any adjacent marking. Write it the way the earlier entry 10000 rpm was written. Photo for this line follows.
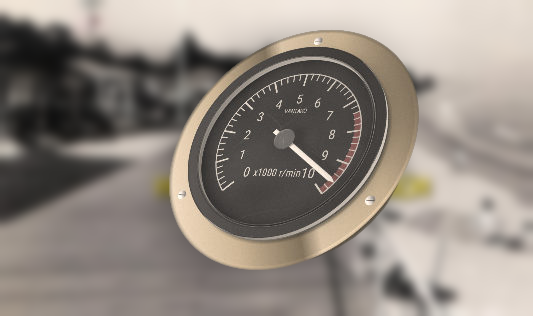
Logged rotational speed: 9600 rpm
